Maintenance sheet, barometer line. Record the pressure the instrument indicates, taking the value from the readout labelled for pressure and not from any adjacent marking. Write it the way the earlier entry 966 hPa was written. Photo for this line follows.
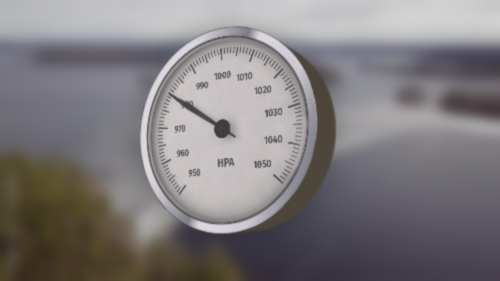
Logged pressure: 980 hPa
